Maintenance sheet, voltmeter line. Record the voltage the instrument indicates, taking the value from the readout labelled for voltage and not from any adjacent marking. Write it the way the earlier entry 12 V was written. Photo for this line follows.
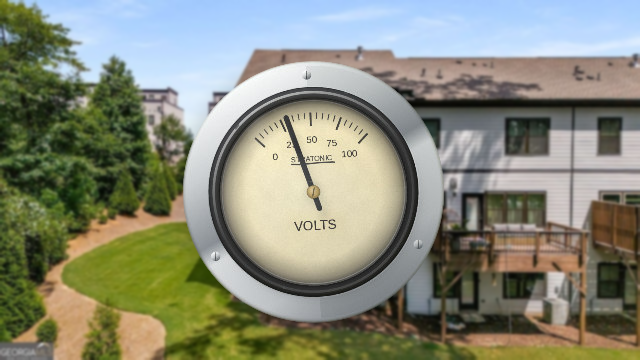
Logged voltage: 30 V
